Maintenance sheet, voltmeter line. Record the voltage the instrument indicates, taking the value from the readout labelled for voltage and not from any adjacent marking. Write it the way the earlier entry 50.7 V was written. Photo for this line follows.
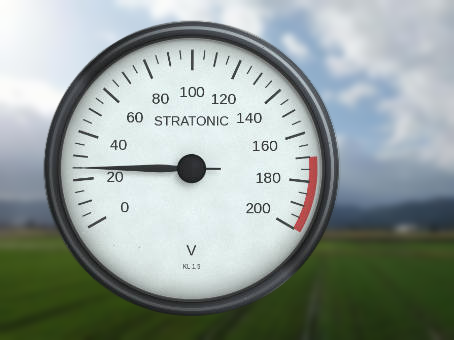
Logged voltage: 25 V
